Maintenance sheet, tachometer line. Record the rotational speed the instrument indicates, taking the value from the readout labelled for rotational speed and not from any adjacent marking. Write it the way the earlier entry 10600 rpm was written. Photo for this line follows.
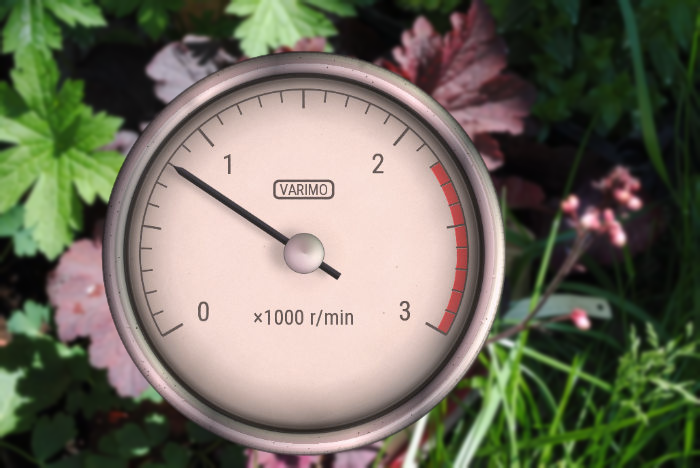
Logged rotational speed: 800 rpm
